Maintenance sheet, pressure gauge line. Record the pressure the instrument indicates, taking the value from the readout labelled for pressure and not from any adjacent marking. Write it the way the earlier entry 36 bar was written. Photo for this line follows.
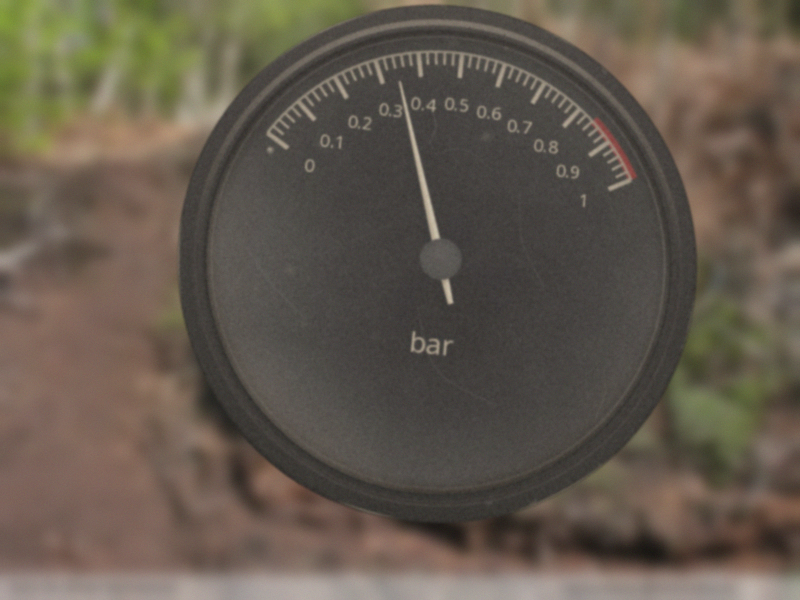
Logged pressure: 0.34 bar
